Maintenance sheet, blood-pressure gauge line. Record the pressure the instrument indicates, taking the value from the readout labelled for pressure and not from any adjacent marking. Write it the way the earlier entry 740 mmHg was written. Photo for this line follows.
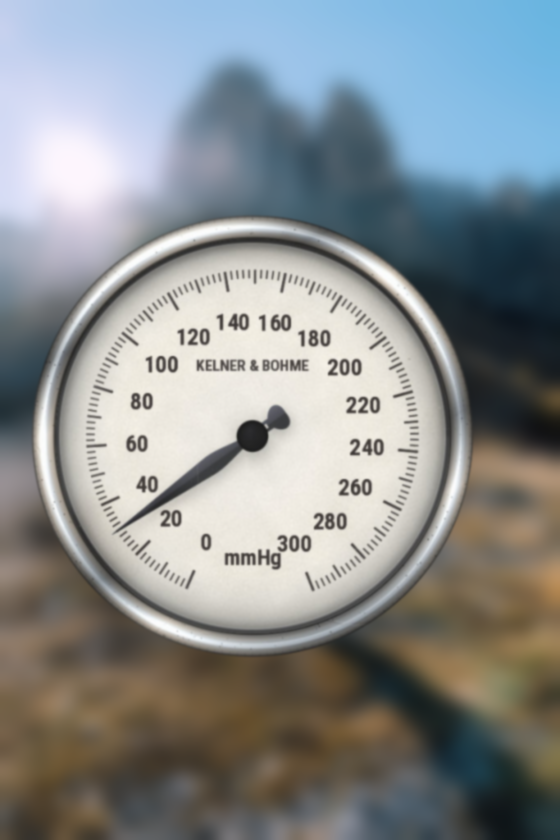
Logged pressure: 30 mmHg
